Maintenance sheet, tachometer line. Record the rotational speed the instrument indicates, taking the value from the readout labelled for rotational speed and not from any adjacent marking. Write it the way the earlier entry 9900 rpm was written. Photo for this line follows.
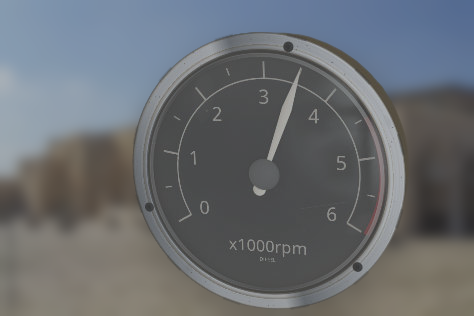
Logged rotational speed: 3500 rpm
